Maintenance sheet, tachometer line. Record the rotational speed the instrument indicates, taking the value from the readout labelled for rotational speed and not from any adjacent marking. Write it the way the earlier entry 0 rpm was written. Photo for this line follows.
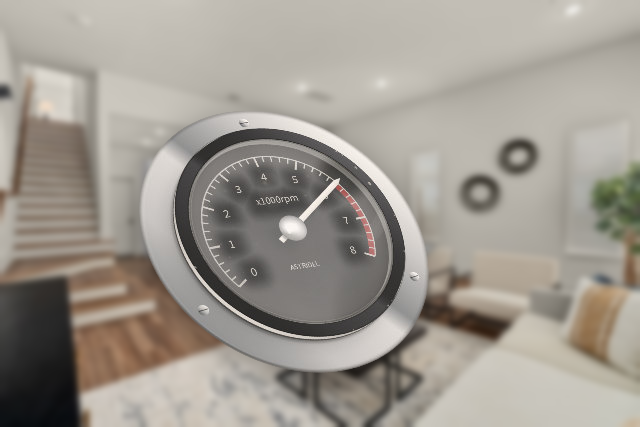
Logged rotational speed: 6000 rpm
